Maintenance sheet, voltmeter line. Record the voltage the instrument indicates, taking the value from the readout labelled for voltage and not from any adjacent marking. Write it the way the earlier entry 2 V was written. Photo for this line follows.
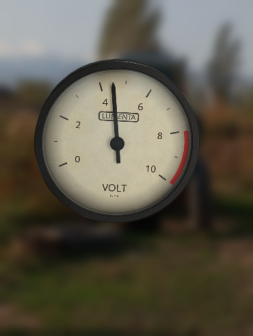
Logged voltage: 4.5 V
